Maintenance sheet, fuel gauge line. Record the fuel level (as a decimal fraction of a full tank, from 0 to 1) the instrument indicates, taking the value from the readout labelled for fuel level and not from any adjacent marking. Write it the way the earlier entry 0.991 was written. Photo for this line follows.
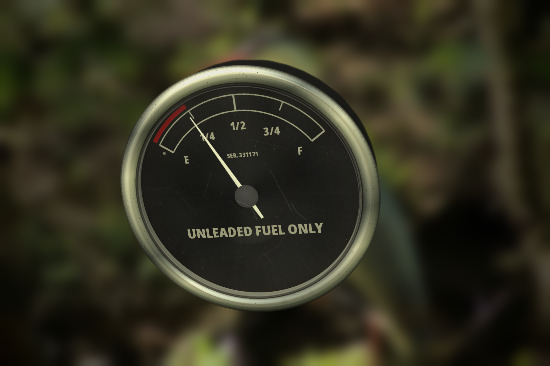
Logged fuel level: 0.25
